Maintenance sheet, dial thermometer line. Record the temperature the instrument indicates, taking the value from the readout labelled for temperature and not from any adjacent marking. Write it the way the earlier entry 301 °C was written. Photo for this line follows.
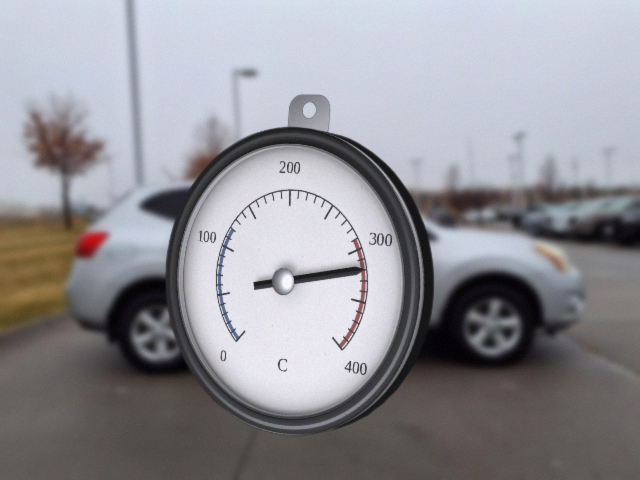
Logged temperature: 320 °C
